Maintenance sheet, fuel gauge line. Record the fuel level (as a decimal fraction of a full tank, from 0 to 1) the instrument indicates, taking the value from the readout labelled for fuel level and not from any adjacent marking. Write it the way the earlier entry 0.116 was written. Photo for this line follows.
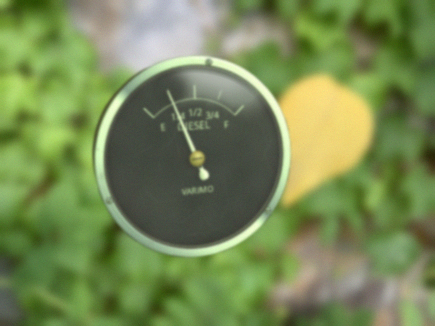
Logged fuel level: 0.25
